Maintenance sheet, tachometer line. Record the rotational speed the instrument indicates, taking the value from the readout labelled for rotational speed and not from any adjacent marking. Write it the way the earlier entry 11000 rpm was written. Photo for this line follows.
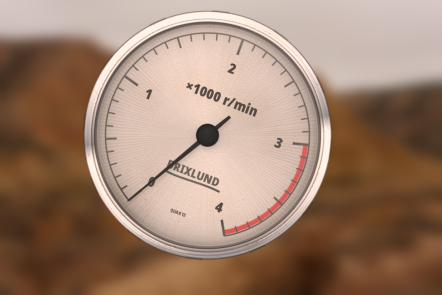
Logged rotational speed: 0 rpm
